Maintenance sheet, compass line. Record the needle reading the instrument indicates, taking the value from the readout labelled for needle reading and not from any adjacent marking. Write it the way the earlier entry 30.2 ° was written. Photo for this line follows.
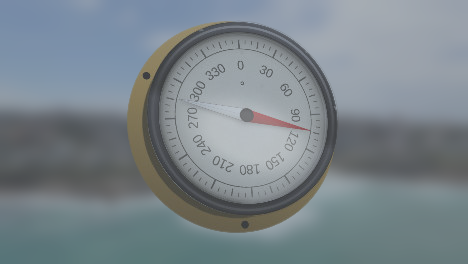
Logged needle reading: 105 °
